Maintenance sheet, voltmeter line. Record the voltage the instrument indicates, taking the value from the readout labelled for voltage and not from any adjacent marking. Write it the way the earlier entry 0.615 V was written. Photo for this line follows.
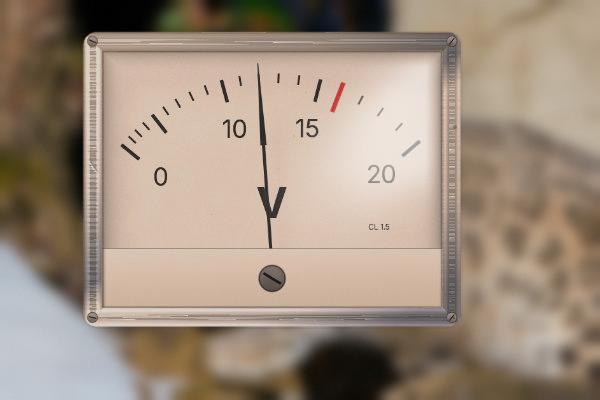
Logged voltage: 12 V
